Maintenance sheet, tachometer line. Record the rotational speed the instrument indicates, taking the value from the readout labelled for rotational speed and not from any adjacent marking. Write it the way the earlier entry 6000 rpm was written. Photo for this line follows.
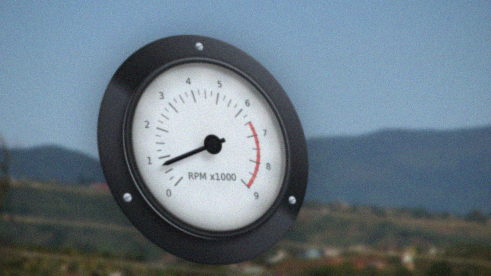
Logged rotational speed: 750 rpm
